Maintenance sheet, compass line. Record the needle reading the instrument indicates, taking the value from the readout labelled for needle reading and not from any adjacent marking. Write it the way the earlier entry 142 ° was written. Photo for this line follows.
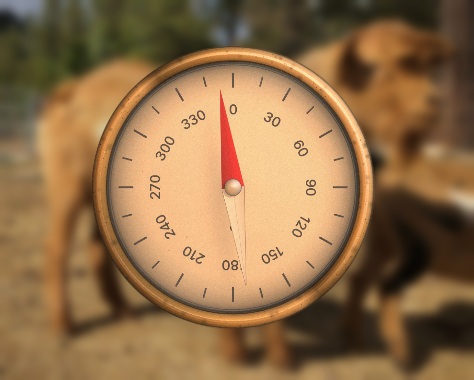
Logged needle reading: 352.5 °
